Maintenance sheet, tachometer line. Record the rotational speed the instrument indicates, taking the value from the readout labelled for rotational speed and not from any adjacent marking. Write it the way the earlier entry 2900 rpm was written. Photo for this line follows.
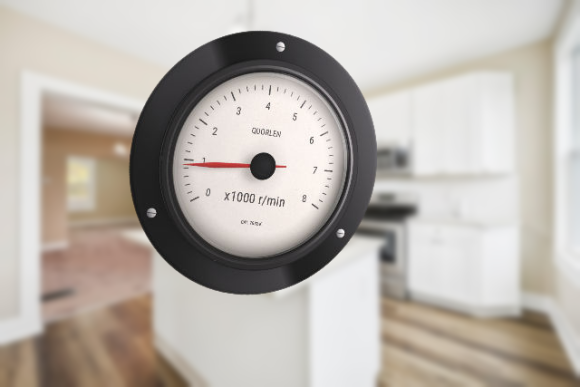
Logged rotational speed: 900 rpm
